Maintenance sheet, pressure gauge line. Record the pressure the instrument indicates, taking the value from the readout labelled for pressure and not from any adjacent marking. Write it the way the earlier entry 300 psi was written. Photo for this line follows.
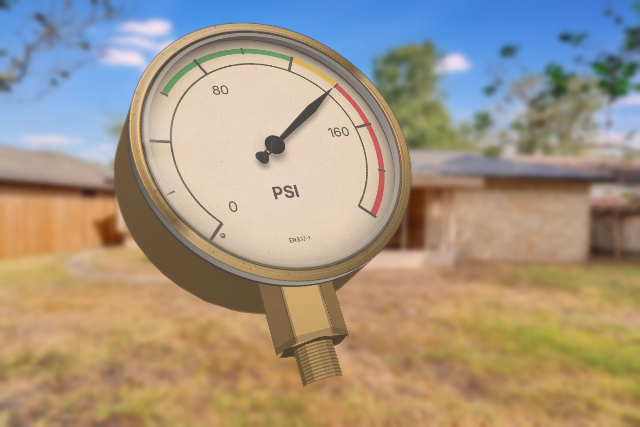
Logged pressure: 140 psi
